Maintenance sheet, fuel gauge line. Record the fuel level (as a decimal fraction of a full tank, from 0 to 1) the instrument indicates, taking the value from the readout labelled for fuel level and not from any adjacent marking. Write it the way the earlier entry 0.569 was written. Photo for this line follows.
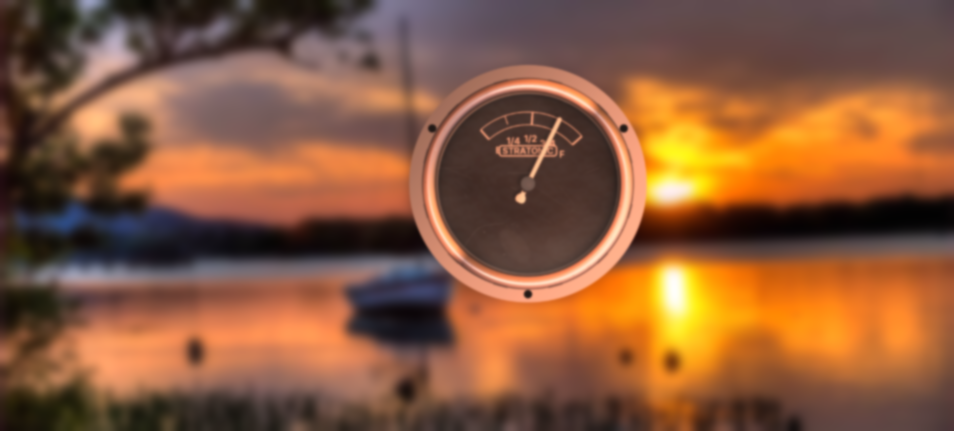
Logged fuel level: 0.75
